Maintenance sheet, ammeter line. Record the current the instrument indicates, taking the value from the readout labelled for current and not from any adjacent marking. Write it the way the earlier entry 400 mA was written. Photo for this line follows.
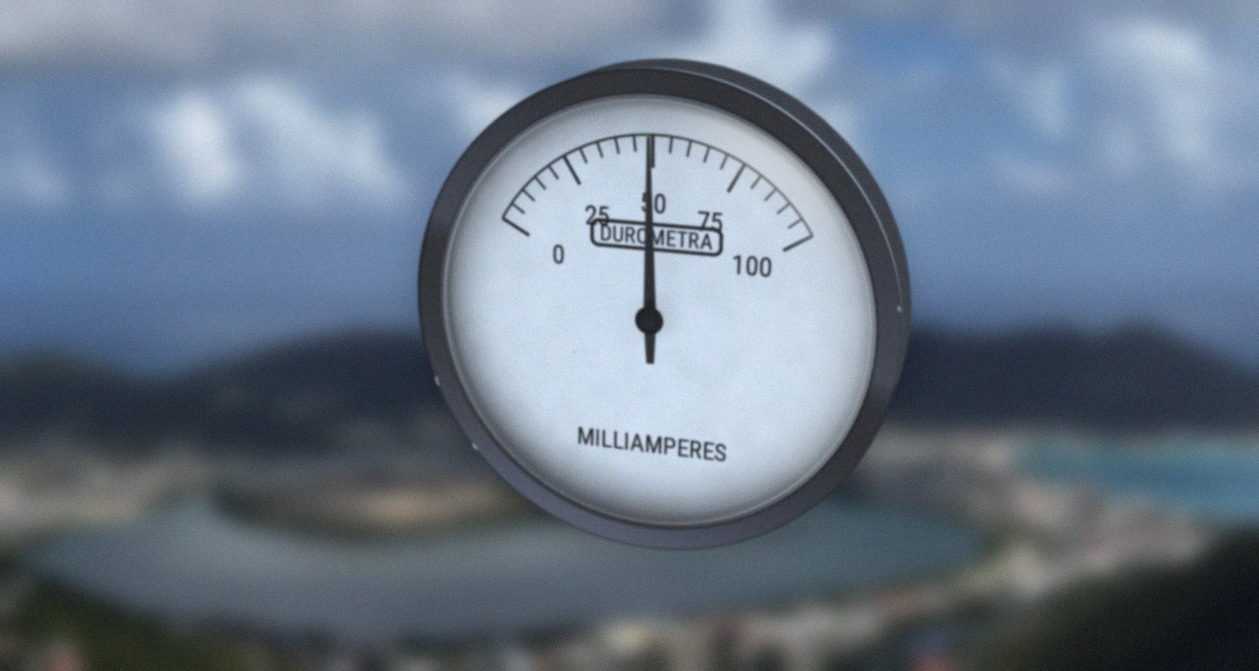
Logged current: 50 mA
